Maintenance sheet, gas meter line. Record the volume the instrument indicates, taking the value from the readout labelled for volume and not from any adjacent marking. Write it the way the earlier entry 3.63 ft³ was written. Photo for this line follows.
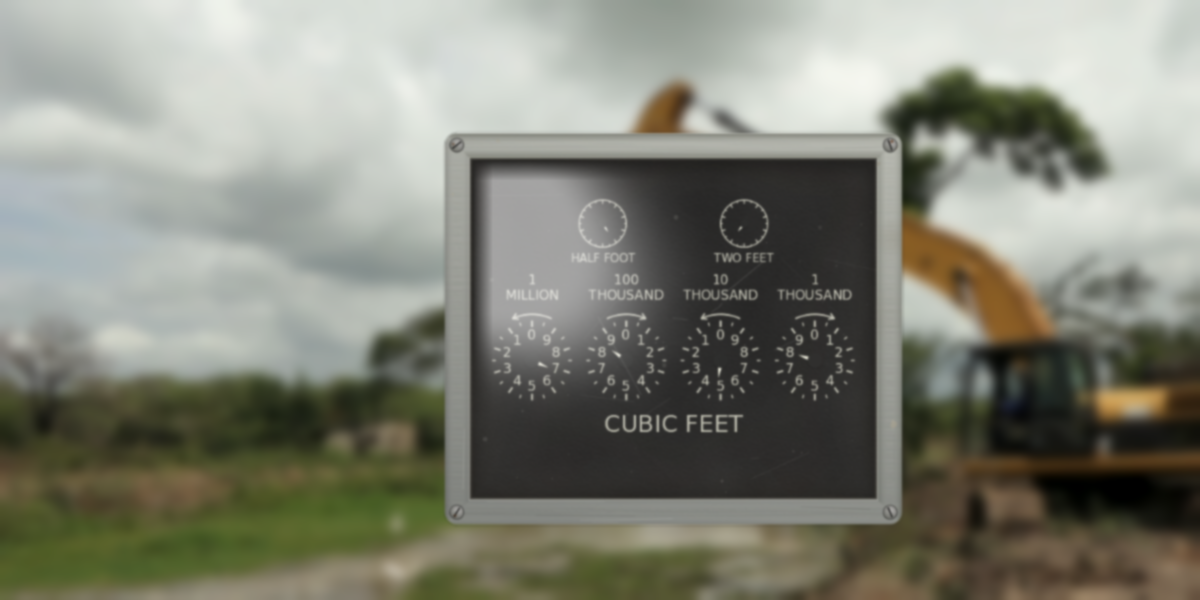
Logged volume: 684800 ft³
